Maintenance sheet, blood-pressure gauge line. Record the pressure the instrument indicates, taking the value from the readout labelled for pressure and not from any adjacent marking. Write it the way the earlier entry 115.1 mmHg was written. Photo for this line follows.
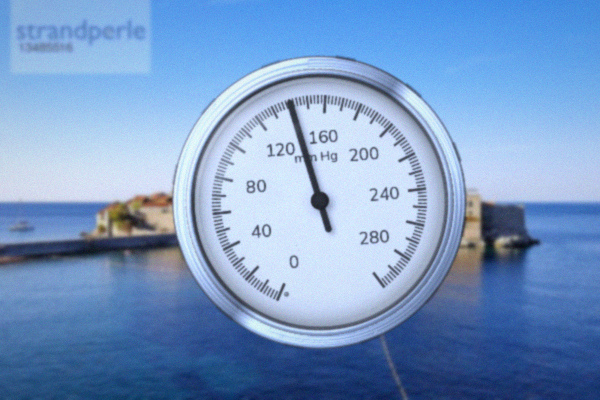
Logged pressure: 140 mmHg
